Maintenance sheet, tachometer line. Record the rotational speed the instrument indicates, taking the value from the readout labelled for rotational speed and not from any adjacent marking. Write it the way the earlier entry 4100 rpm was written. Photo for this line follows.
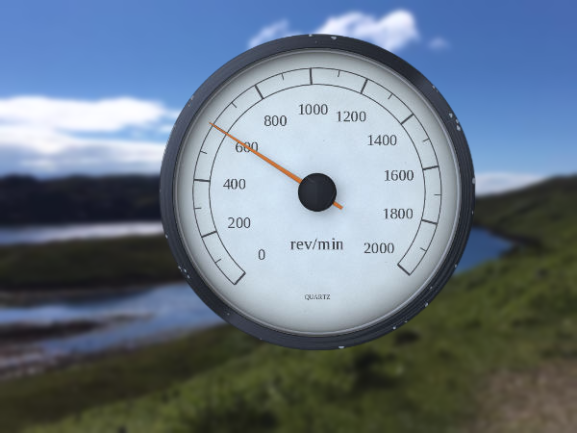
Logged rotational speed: 600 rpm
